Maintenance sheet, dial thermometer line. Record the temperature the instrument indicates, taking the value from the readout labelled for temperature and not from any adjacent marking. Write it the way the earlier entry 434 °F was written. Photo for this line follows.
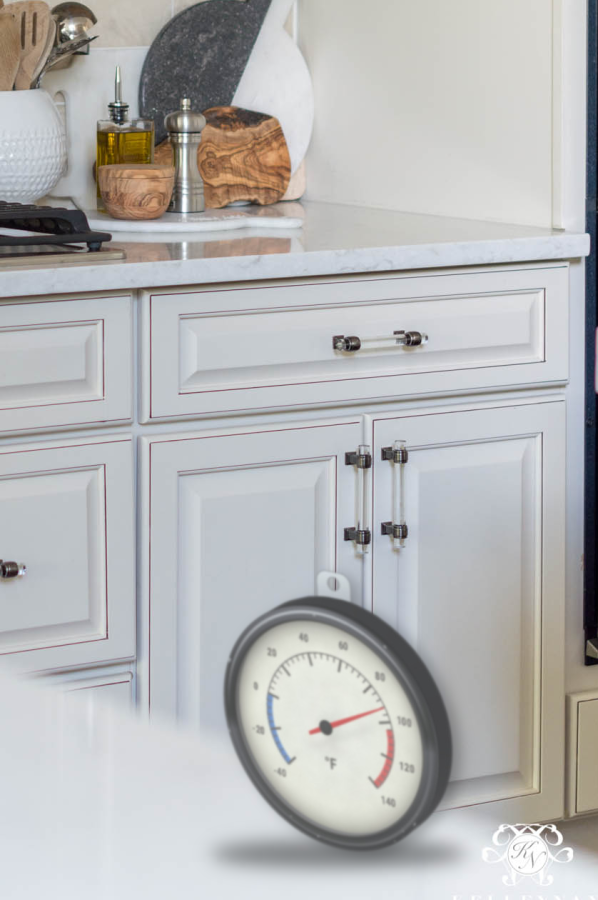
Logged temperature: 92 °F
